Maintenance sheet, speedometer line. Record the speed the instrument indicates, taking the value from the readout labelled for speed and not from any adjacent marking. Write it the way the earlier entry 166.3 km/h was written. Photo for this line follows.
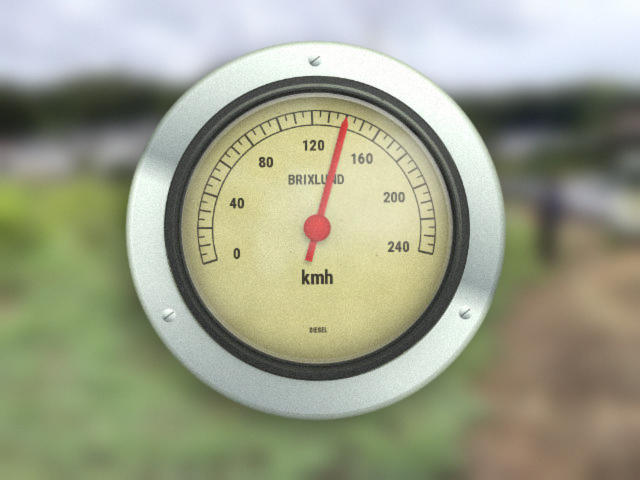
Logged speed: 140 km/h
